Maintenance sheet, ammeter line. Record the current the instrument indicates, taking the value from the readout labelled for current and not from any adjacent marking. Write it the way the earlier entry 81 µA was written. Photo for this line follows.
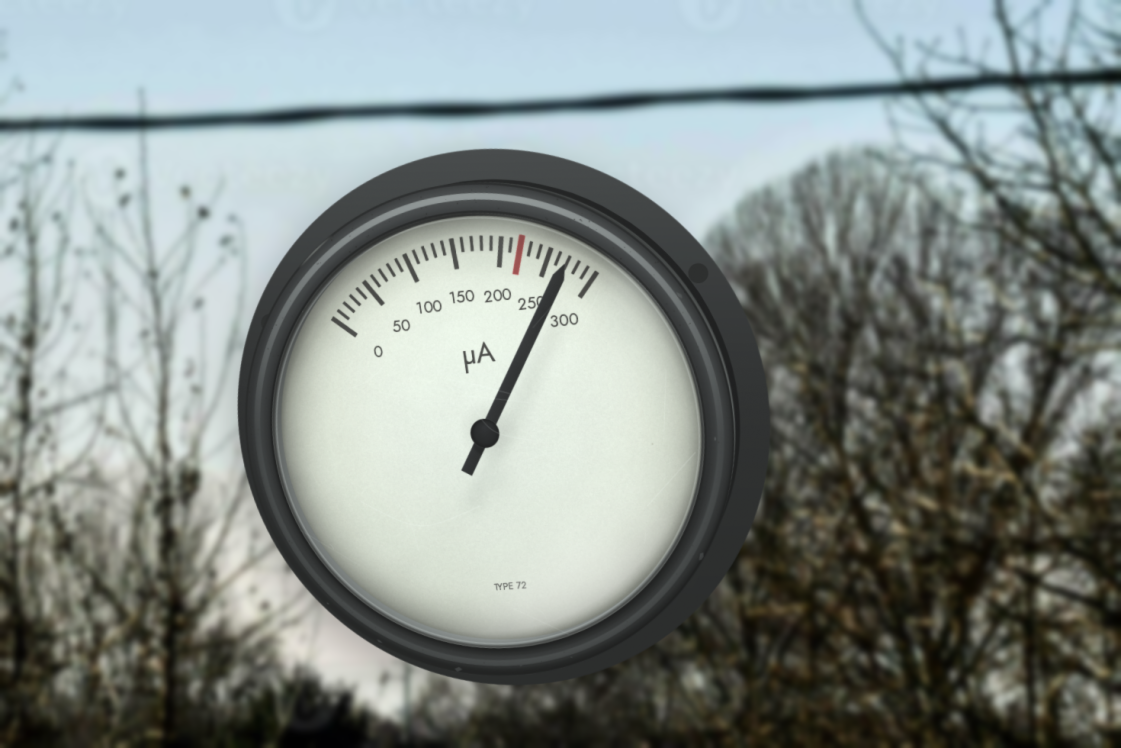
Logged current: 270 µA
